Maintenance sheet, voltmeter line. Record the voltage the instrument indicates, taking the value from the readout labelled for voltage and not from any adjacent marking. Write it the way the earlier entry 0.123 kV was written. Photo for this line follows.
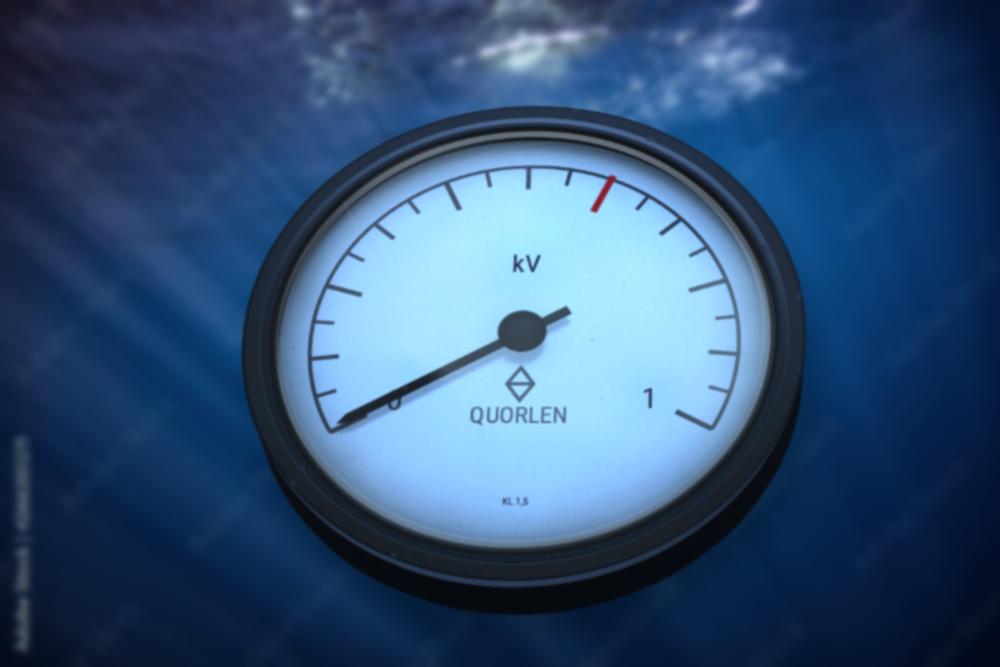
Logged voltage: 0 kV
